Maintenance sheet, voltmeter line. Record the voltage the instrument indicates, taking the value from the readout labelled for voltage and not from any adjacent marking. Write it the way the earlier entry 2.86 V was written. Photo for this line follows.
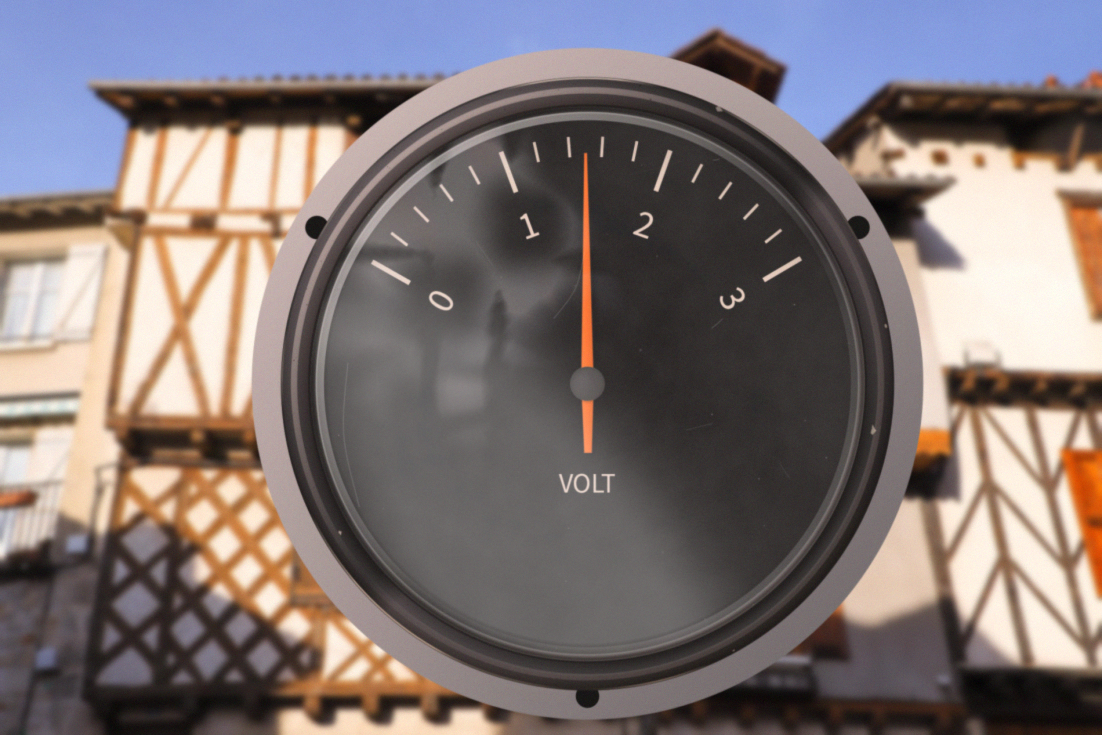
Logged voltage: 1.5 V
